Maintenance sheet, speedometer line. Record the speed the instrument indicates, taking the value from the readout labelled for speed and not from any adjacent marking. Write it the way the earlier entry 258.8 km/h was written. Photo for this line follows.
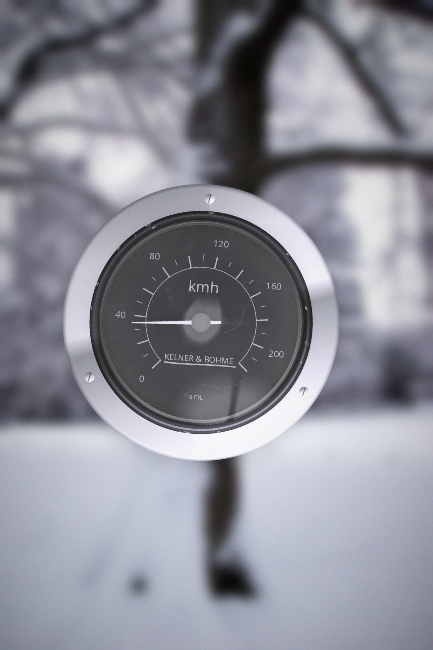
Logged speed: 35 km/h
